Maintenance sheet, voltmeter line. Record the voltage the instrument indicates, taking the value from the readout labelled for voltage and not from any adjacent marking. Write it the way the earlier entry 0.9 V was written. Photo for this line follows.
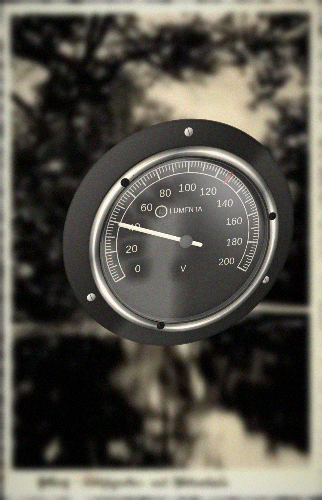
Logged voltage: 40 V
